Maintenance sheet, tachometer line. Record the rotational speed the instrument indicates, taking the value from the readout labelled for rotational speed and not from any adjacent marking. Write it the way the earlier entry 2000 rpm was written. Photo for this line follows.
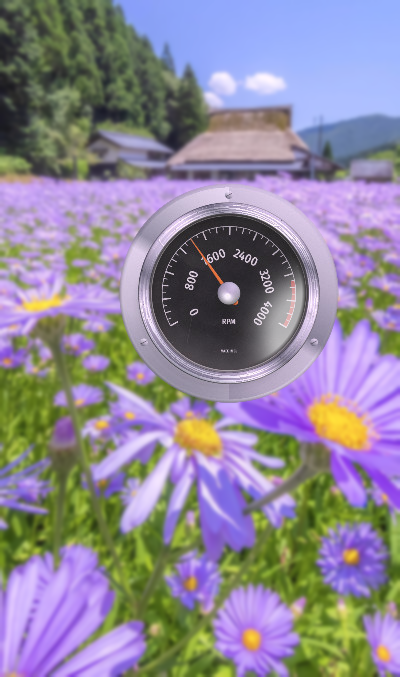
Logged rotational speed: 1400 rpm
